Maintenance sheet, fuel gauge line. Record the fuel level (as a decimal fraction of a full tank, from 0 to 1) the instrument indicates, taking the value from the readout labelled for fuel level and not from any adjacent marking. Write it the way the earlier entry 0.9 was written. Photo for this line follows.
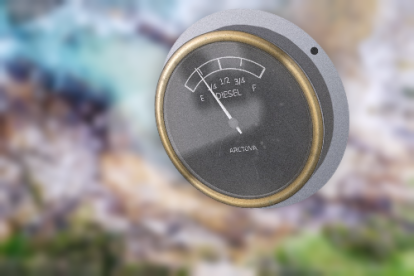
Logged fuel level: 0.25
